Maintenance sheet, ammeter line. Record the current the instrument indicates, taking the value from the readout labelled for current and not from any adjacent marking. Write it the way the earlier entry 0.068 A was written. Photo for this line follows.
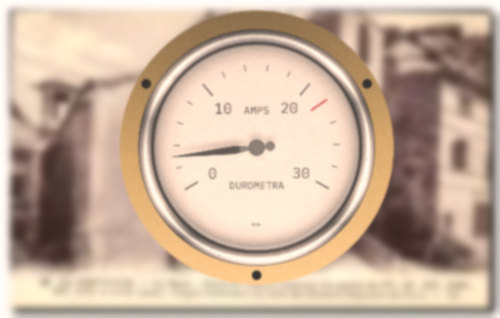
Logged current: 3 A
